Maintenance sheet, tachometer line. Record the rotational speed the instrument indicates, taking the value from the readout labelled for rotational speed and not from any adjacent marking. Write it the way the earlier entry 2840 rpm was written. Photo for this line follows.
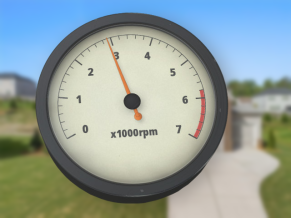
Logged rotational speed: 2900 rpm
